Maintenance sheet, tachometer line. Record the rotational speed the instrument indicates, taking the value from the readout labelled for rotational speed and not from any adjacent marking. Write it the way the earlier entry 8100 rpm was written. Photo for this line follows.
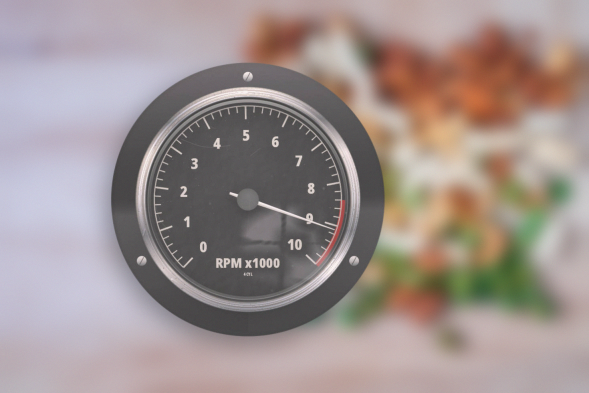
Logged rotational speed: 9100 rpm
